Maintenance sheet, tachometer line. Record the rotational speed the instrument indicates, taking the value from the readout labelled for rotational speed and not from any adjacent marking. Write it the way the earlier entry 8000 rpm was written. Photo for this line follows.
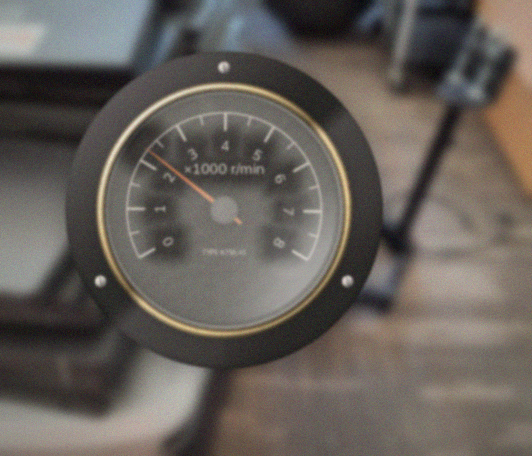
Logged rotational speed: 2250 rpm
